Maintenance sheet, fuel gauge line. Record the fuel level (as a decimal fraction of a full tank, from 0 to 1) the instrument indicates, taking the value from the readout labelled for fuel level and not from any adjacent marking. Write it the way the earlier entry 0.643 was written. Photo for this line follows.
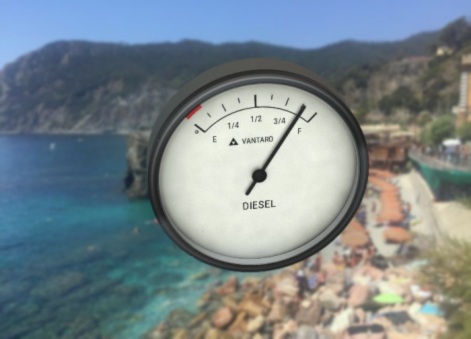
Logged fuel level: 0.875
